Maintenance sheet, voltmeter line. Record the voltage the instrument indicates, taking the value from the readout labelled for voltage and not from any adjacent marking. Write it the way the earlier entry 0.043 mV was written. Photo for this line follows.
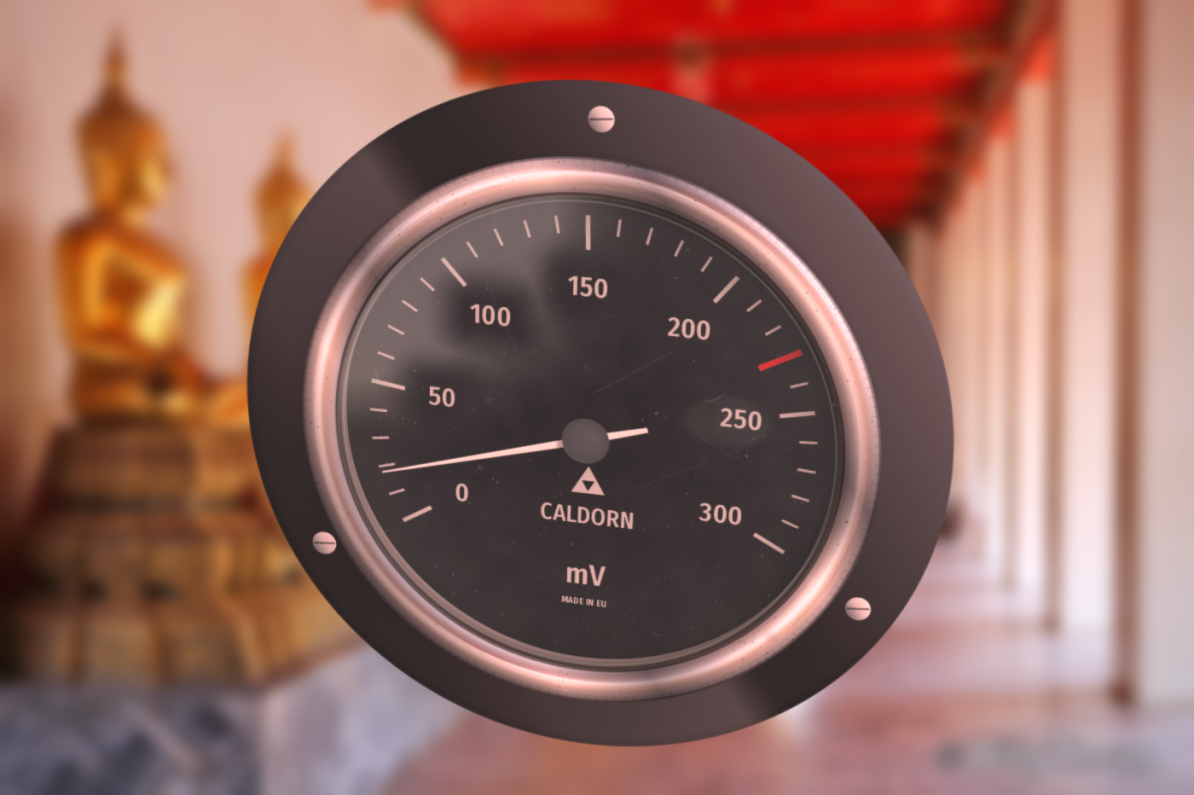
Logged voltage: 20 mV
